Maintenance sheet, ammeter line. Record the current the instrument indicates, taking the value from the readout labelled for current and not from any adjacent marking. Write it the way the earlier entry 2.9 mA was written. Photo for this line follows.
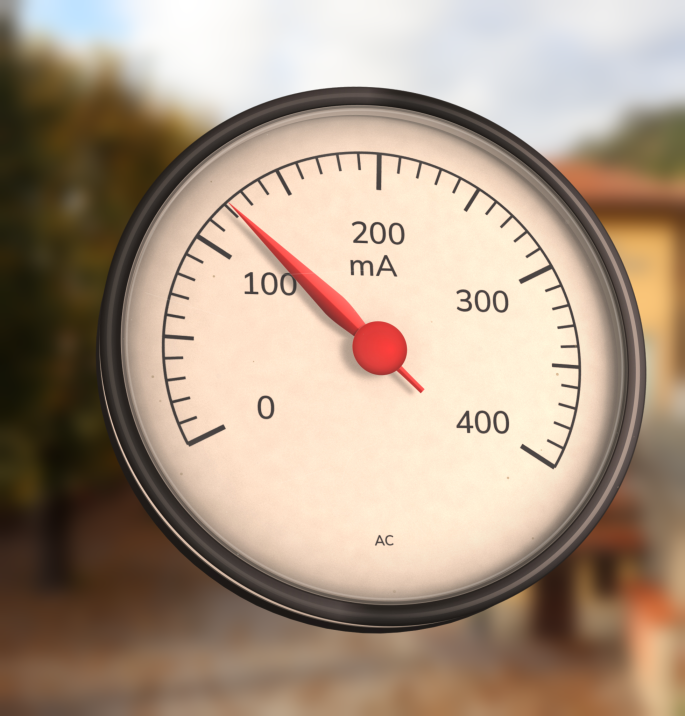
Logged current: 120 mA
